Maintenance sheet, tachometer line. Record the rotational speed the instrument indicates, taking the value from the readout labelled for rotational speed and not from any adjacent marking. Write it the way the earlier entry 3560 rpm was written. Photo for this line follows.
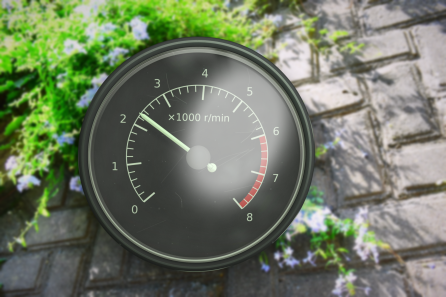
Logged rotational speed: 2300 rpm
